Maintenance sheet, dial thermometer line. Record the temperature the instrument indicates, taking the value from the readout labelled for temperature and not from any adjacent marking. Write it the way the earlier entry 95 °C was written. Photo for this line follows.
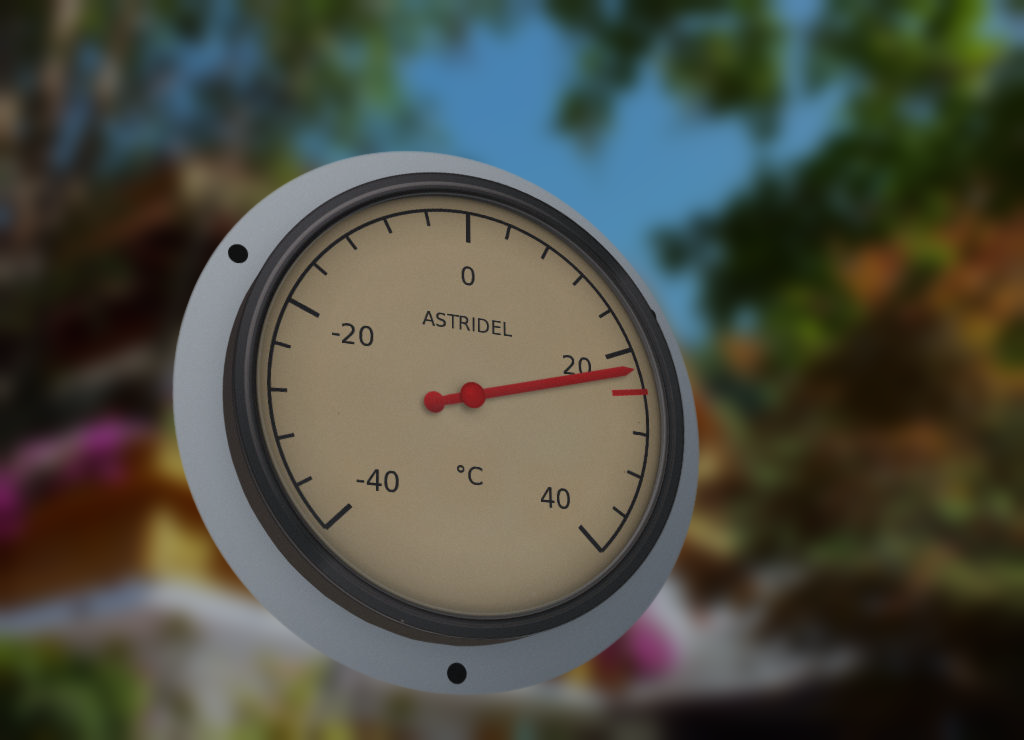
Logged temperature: 22 °C
